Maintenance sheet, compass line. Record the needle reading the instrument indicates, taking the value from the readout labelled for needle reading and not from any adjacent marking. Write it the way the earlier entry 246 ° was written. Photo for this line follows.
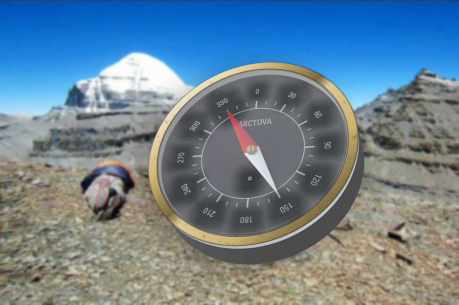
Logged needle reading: 330 °
